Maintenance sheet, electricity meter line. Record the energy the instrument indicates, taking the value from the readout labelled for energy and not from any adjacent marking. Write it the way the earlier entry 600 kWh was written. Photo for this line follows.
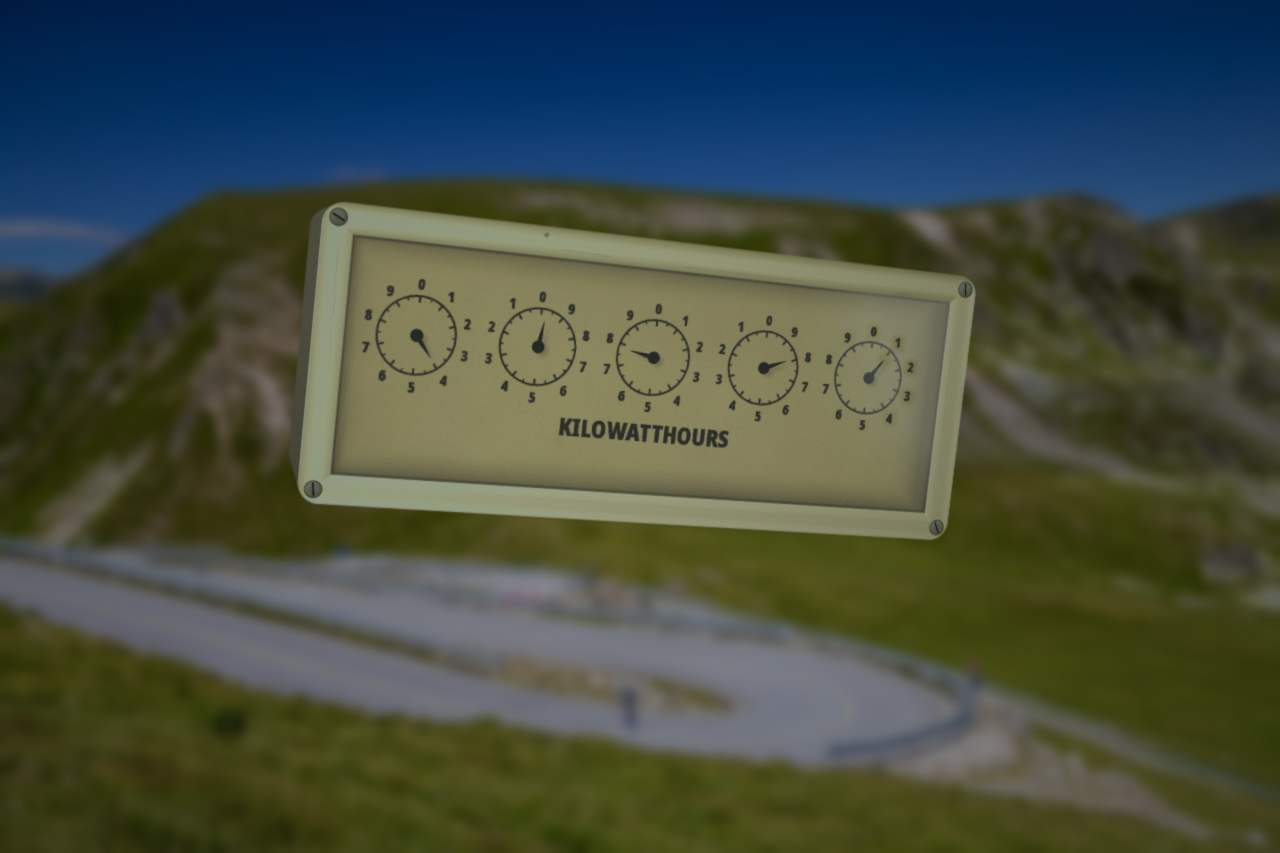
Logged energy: 39781 kWh
